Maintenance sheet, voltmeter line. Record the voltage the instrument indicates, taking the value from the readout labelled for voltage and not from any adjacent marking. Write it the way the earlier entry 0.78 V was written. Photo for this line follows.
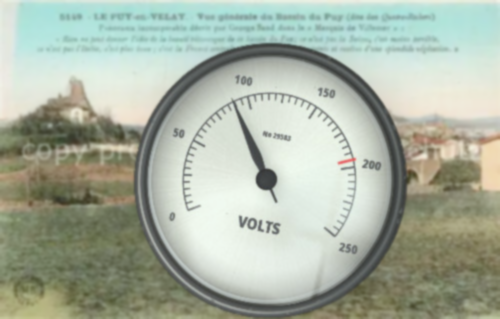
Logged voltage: 90 V
